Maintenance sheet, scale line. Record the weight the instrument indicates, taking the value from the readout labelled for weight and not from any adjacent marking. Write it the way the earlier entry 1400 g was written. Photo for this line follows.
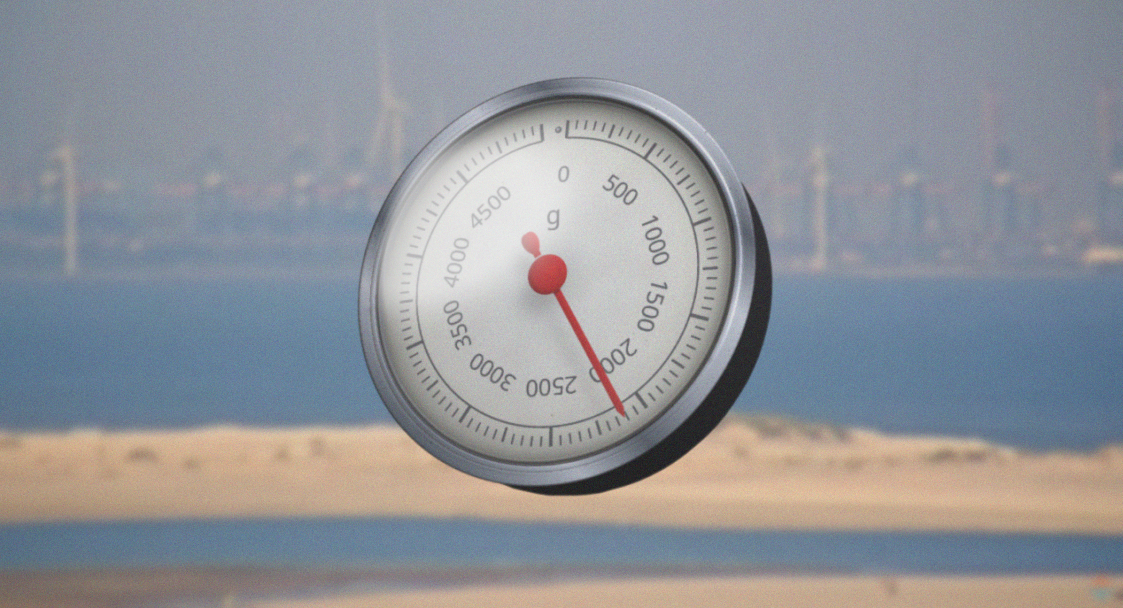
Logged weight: 2100 g
